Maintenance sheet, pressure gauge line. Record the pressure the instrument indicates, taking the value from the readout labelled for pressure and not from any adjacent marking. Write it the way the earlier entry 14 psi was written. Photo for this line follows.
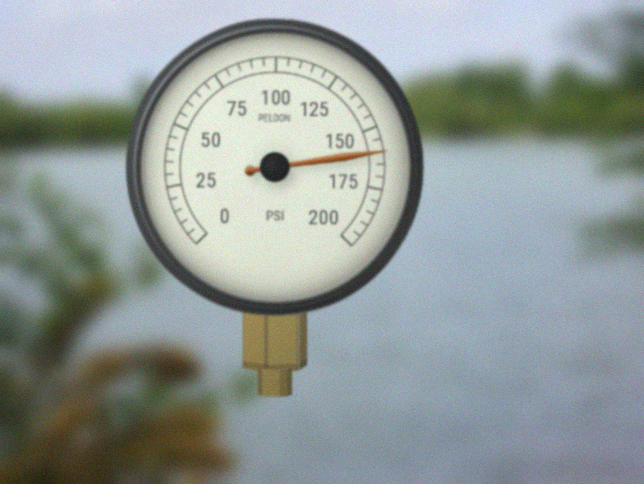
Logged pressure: 160 psi
